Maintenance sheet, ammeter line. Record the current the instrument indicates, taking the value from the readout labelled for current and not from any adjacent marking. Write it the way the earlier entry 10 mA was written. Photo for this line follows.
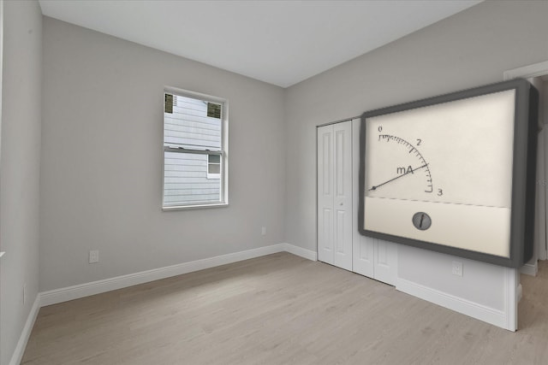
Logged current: 2.5 mA
